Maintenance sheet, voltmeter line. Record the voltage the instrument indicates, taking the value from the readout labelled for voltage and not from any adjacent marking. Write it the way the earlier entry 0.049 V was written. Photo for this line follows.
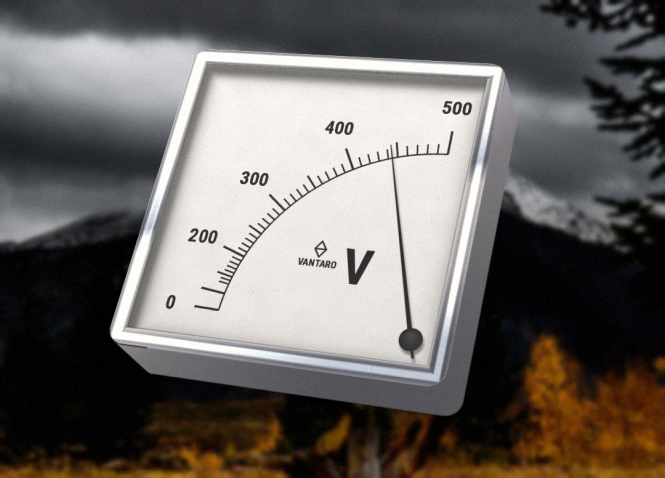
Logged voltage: 445 V
